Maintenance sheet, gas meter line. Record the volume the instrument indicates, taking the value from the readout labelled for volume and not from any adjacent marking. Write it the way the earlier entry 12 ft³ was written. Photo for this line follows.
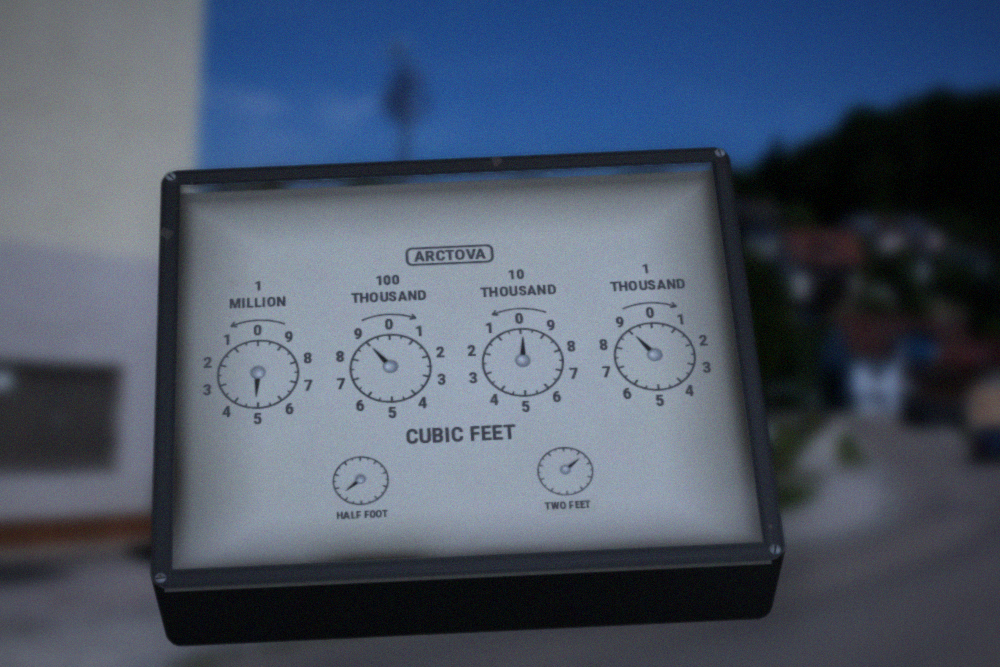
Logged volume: 489900 ft³
